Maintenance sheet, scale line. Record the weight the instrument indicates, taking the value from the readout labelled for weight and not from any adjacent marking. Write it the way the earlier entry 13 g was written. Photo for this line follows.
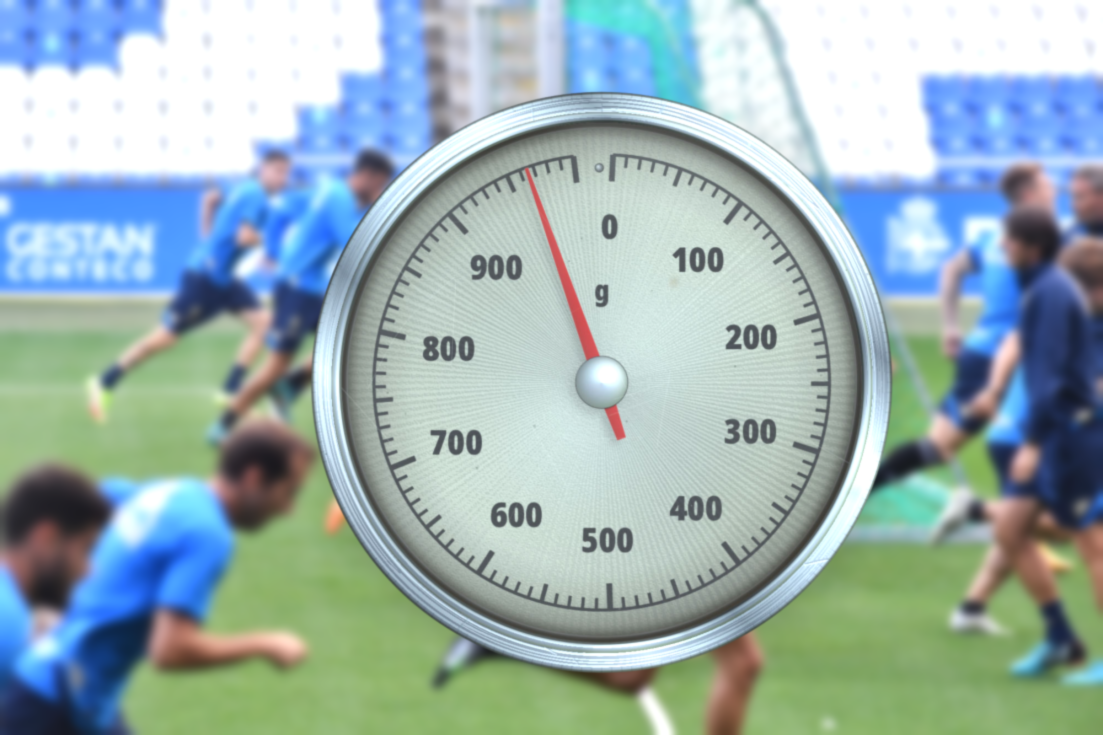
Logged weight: 965 g
